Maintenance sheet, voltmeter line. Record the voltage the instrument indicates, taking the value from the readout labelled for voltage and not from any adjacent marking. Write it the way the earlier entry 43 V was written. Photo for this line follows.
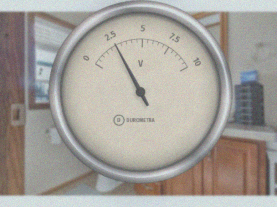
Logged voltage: 2.5 V
